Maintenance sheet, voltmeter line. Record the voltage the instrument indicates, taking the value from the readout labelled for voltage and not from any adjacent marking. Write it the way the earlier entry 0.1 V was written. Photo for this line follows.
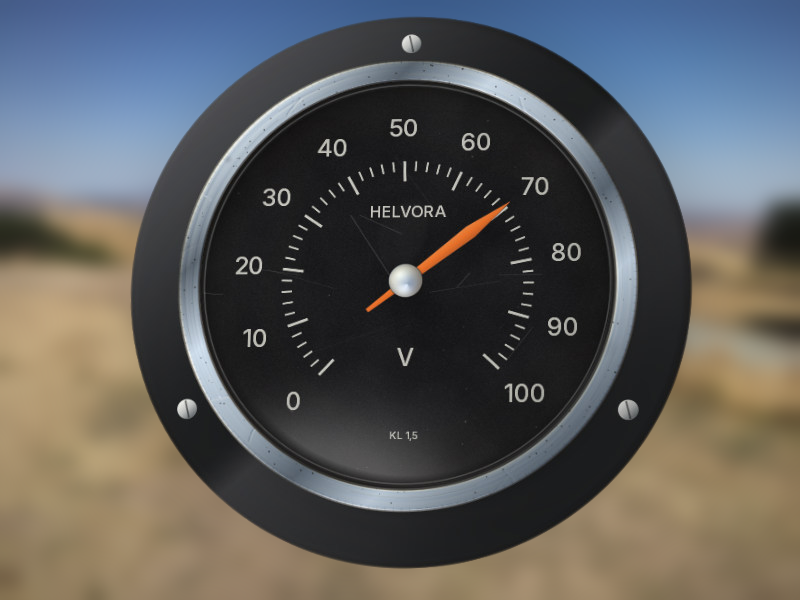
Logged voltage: 70 V
